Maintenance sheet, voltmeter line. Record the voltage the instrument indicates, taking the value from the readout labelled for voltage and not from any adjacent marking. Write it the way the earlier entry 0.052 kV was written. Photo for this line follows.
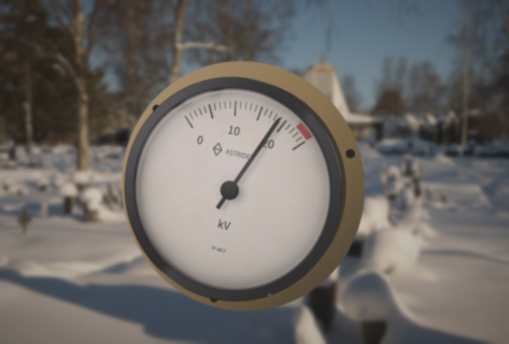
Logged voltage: 19 kV
